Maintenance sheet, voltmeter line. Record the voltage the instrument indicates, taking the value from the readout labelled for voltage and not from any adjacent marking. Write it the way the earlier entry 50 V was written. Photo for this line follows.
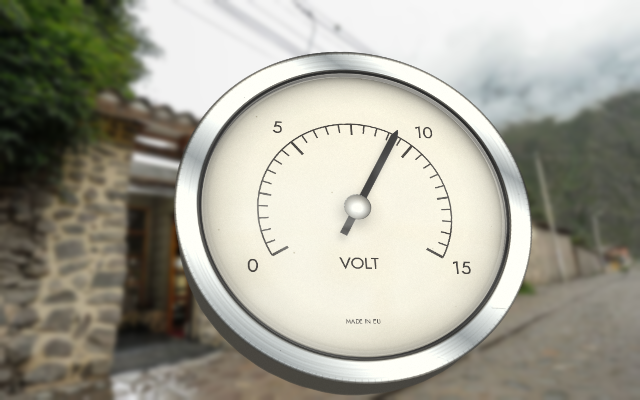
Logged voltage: 9.25 V
